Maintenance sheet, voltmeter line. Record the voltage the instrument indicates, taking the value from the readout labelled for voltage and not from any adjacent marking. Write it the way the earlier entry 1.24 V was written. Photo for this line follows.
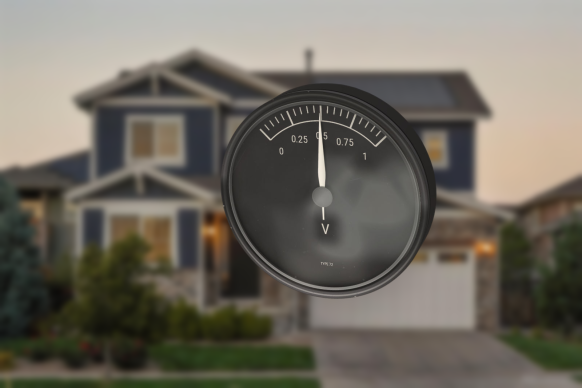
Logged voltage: 0.5 V
